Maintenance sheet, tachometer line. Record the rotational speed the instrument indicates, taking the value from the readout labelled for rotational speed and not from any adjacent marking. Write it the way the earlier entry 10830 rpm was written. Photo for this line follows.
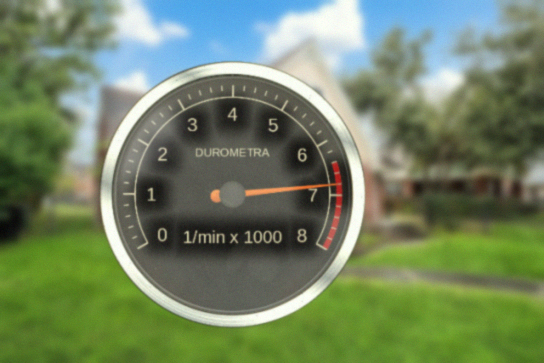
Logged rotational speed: 6800 rpm
